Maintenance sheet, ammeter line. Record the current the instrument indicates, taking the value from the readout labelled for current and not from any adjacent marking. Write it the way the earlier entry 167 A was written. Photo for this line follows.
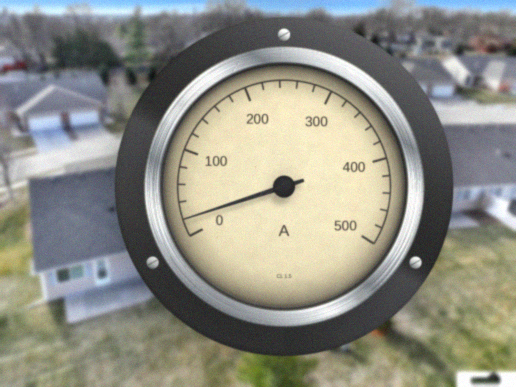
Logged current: 20 A
